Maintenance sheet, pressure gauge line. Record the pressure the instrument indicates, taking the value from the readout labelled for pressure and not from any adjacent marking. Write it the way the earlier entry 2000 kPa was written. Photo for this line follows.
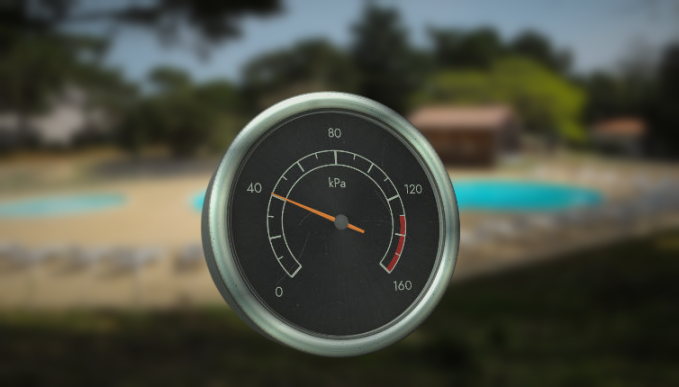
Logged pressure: 40 kPa
